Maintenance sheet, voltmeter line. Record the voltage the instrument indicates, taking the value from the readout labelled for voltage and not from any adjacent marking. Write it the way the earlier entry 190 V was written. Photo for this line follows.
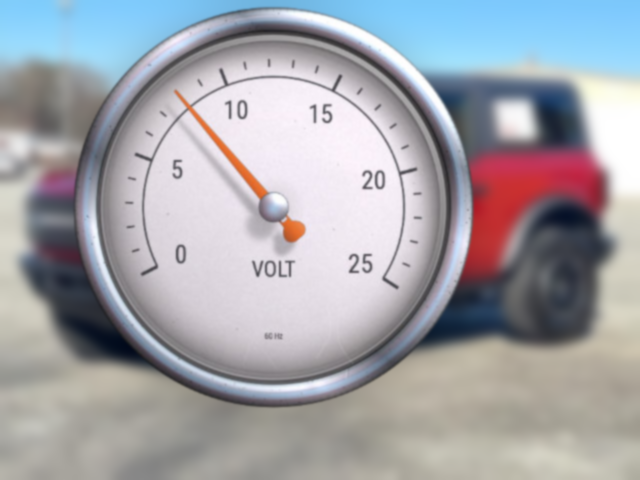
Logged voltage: 8 V
